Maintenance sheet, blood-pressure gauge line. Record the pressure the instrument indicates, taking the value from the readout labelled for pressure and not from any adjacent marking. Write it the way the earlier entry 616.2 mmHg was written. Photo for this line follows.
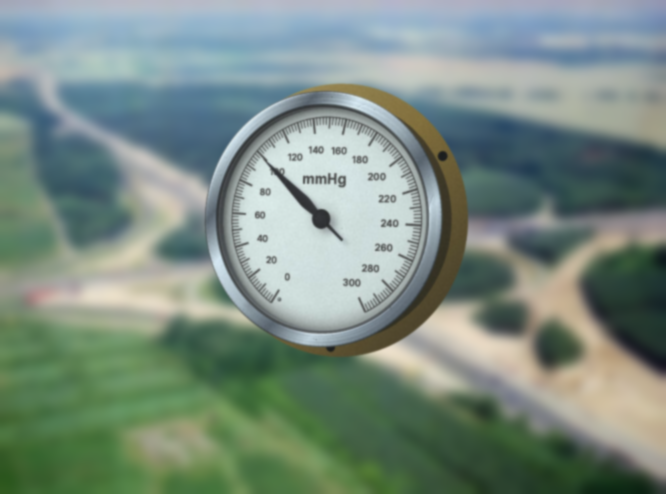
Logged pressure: 100 mmHg
